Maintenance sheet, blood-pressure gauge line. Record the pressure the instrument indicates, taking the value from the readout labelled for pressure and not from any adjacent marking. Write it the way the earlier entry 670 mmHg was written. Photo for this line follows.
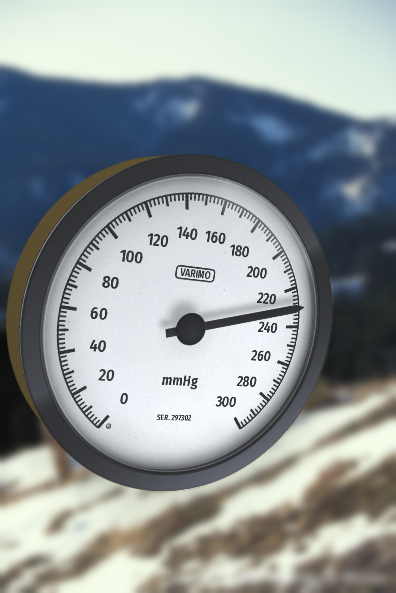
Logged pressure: 230 mmHg
